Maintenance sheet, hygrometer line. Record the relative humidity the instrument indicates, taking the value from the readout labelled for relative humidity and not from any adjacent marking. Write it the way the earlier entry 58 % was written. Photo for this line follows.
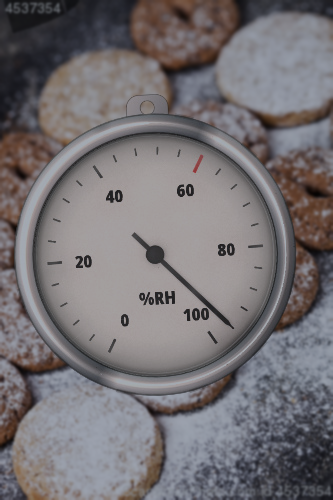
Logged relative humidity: 96 %
